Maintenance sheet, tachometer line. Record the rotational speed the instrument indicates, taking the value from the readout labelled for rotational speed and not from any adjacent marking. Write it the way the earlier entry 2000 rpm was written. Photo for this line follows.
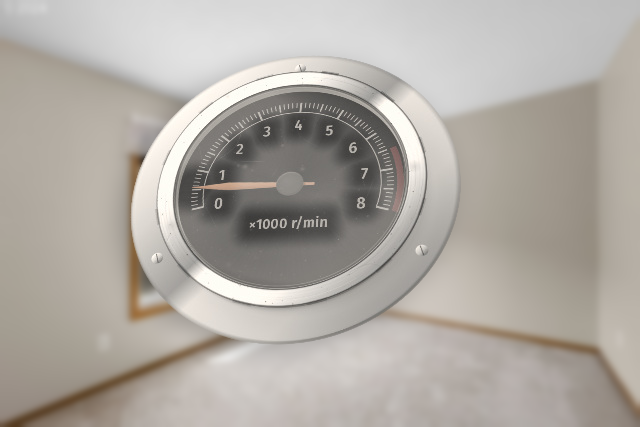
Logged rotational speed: 500 rpm
